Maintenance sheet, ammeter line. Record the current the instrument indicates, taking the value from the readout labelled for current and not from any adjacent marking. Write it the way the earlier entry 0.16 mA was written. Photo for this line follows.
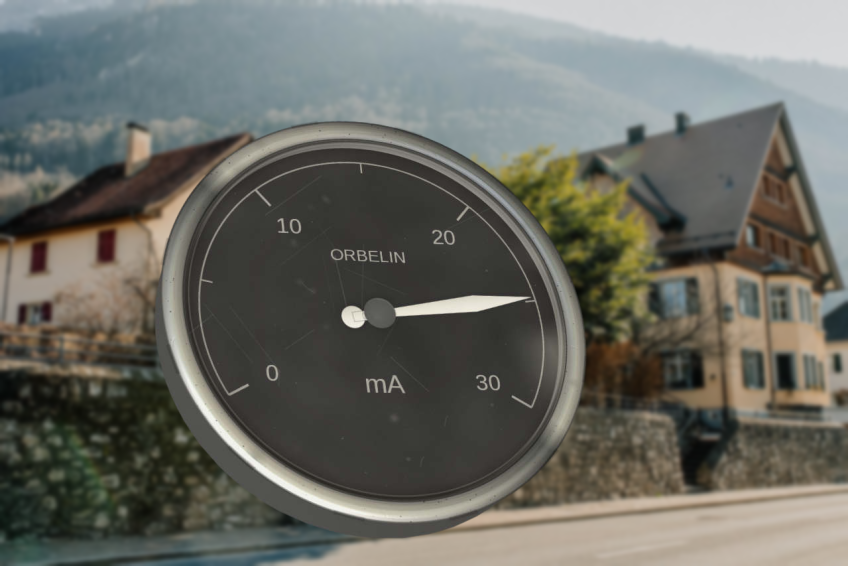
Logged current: 25 mA
